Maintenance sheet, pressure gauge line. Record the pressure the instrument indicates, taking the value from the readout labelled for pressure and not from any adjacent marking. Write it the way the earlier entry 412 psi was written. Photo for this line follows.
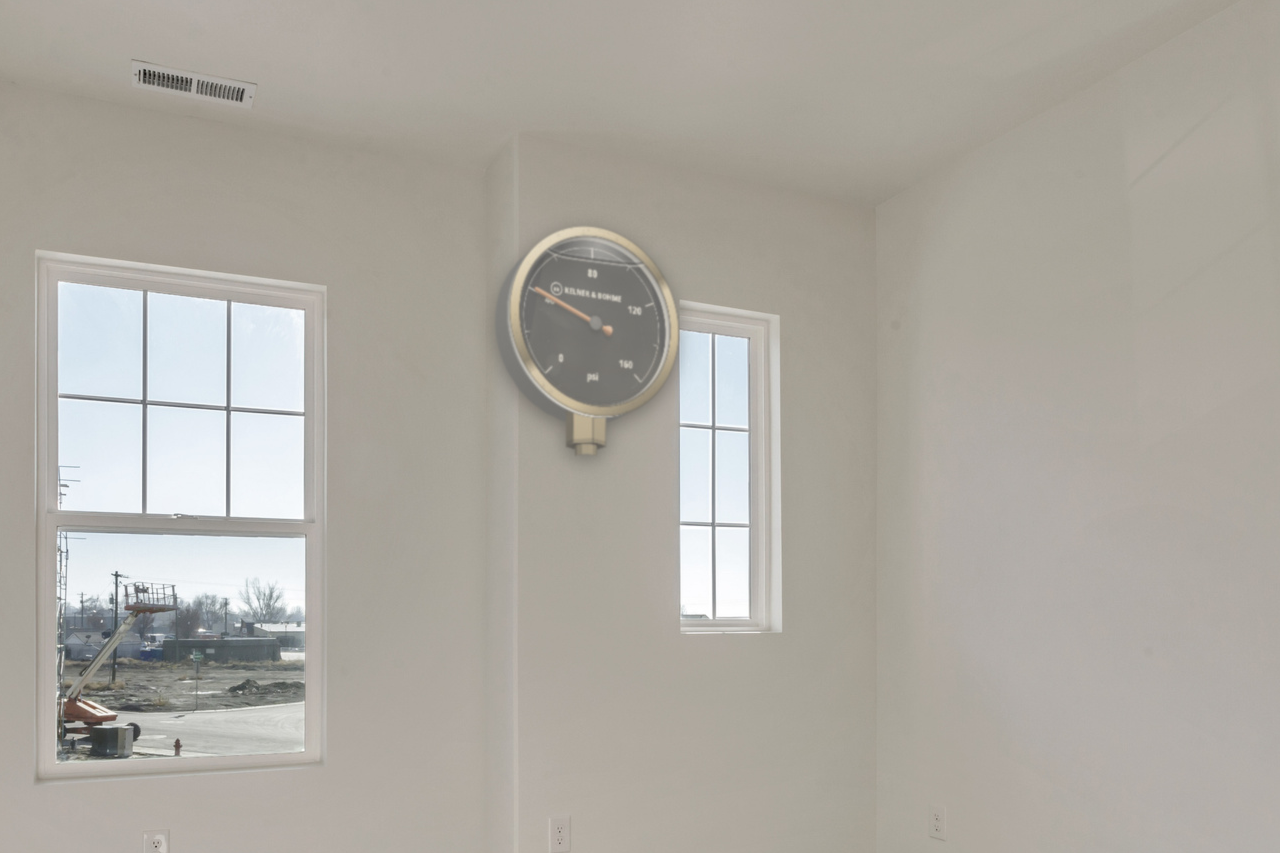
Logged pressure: 40 psi
